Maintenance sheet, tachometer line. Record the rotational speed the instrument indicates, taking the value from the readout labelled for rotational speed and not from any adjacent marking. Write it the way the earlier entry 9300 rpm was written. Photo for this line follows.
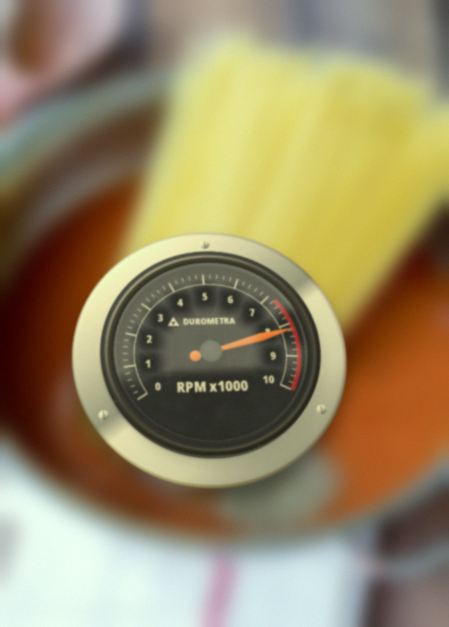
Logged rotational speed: 8200 rpm
